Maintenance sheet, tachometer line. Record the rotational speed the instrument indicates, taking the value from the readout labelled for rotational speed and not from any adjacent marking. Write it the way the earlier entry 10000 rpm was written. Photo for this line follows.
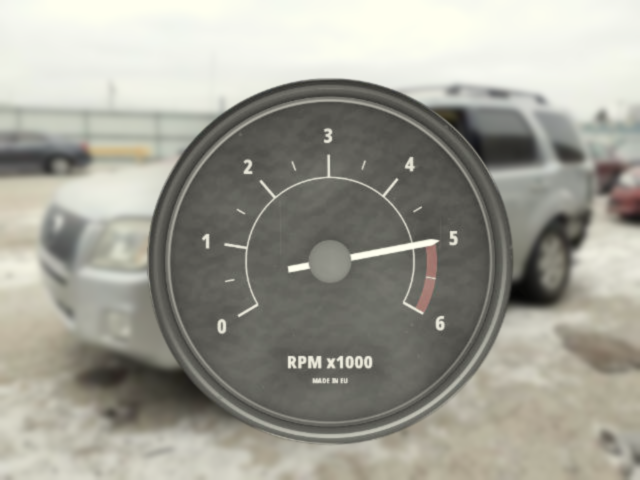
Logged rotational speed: 5000 rpm
